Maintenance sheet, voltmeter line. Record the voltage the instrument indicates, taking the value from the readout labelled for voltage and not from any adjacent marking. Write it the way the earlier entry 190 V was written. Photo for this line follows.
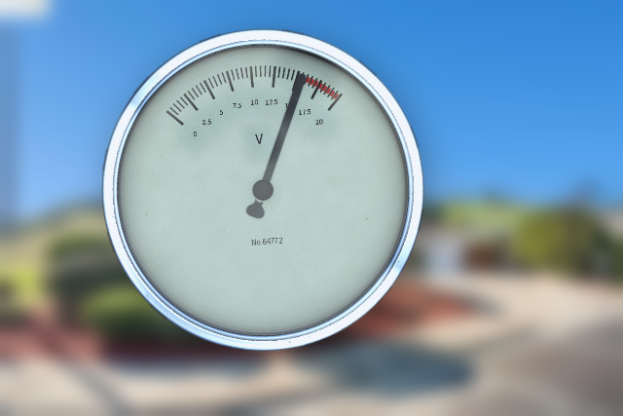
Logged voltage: 15.5 V
